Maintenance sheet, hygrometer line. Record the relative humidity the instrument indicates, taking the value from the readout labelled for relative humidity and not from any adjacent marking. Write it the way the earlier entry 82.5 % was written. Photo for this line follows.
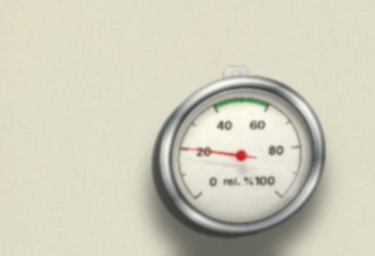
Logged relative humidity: 20 %
